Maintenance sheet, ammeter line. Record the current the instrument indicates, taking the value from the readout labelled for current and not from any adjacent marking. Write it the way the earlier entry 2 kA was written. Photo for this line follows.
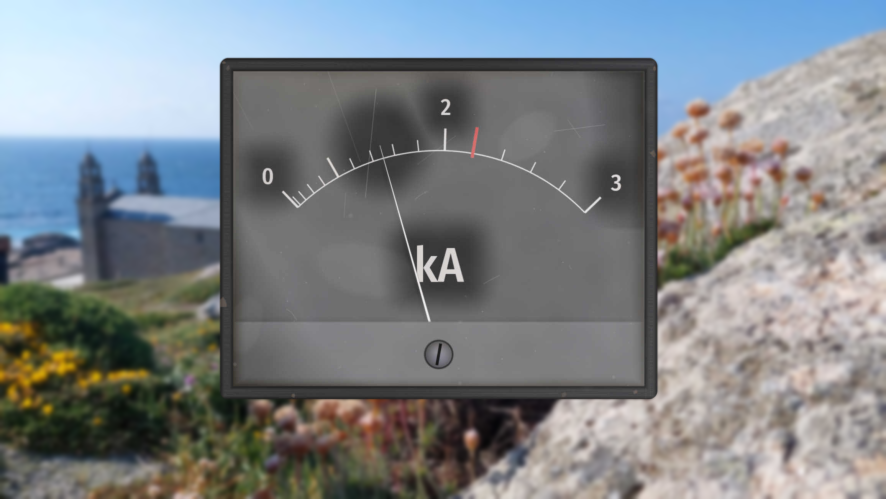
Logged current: 1.5 kA
